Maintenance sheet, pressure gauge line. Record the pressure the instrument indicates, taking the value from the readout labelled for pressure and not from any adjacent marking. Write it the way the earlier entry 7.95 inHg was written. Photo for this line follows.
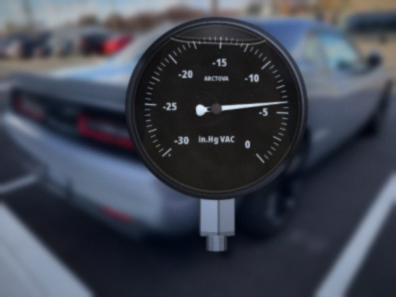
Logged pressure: -6 inHg
